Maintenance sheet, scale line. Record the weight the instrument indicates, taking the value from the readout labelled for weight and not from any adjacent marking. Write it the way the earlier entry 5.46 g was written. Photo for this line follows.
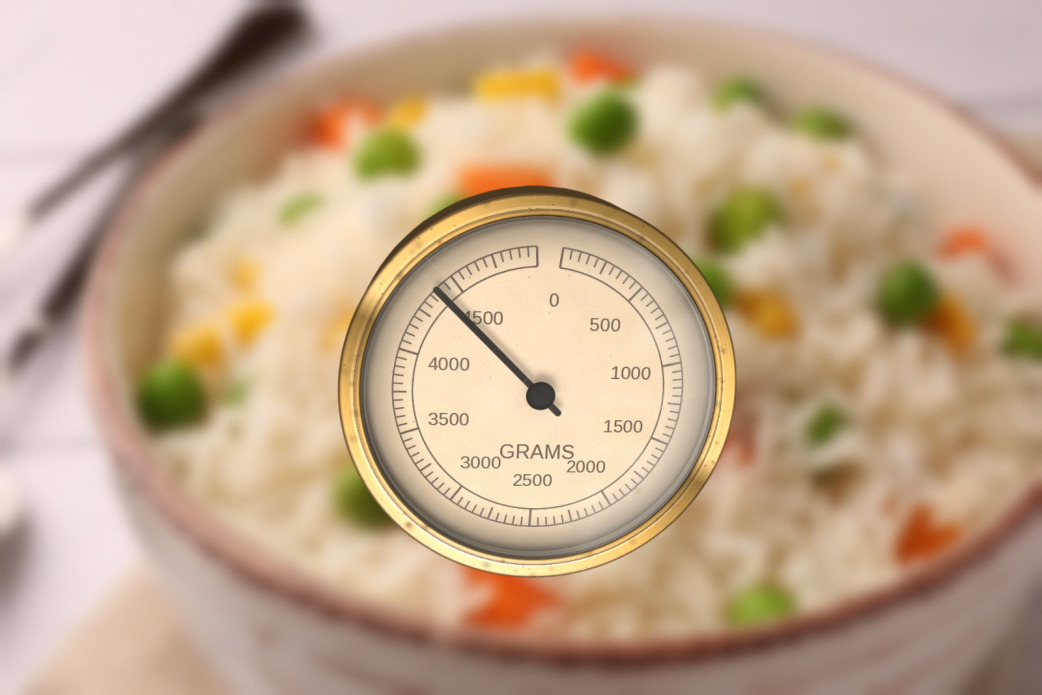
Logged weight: 4400 g
